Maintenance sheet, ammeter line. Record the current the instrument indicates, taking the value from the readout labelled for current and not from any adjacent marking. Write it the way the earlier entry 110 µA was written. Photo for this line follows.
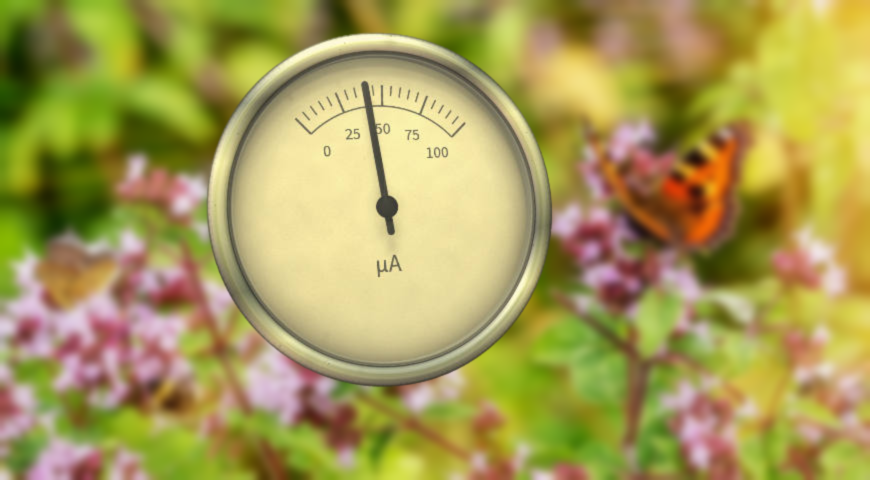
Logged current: 40 µA
